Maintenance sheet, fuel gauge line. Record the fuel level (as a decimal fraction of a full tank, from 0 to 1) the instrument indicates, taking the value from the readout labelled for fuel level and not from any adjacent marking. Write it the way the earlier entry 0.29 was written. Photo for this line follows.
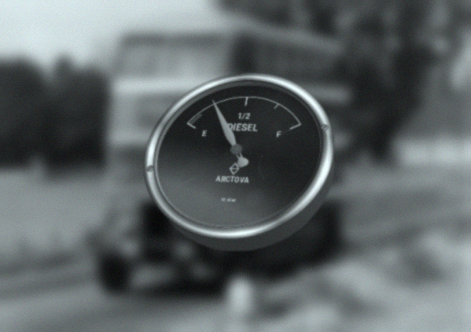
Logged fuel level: 0.25
